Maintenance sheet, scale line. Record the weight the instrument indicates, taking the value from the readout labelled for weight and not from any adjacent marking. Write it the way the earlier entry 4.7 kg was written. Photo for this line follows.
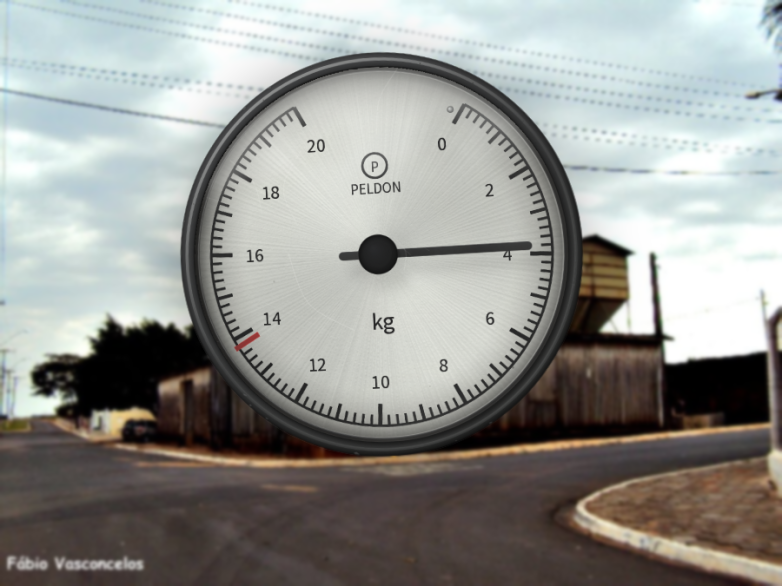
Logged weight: 3.8 kg
